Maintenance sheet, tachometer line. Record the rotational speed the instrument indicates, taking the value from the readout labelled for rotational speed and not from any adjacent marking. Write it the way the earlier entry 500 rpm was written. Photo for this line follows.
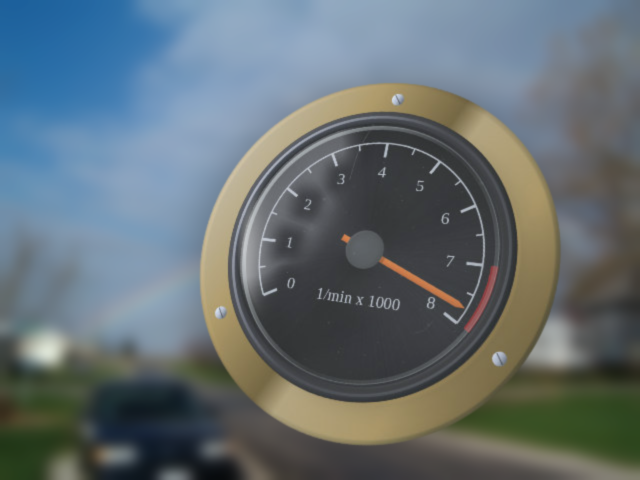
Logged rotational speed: 7750 rpm
